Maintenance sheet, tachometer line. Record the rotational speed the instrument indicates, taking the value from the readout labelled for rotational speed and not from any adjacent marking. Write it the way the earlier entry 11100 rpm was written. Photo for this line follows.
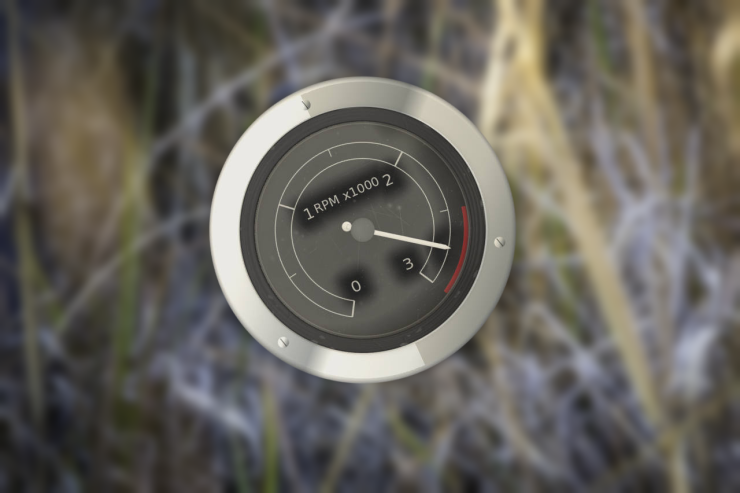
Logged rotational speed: 2750 rpm
